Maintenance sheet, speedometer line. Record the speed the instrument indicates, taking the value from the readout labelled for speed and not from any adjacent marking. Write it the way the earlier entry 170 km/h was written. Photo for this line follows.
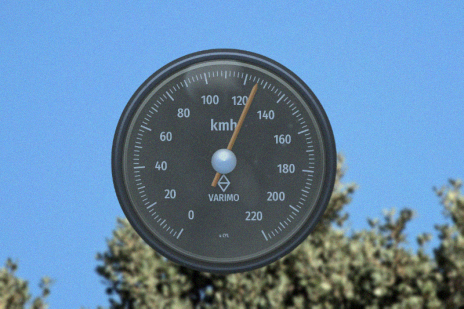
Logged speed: 126 km/h
